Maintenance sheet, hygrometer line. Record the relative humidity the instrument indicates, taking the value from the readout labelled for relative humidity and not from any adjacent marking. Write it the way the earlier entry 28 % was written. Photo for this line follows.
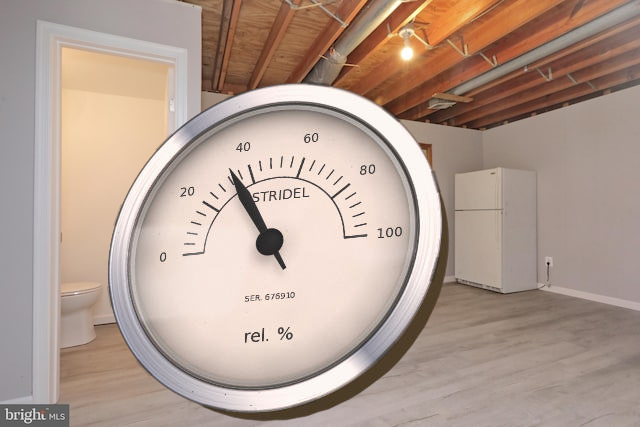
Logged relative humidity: 34 %
